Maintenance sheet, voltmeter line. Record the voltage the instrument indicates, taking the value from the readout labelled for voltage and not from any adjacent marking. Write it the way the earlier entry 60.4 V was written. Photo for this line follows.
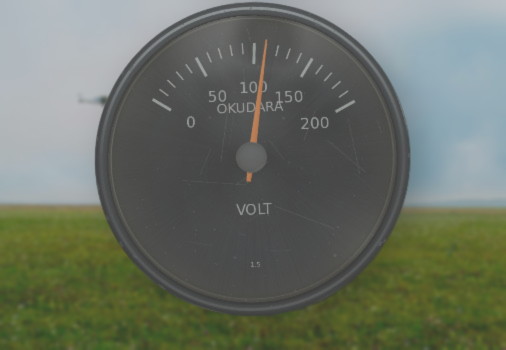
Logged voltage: 110 V
